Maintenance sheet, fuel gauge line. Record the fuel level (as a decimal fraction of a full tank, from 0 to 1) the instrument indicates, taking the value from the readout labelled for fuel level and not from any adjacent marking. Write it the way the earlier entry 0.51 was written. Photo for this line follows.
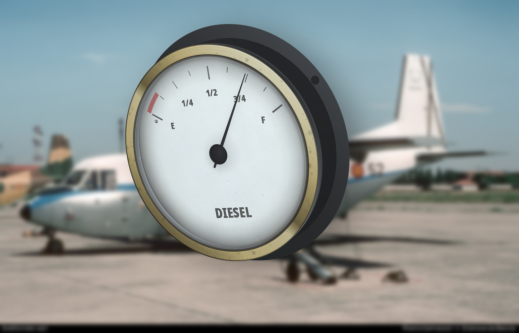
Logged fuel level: 0.75
